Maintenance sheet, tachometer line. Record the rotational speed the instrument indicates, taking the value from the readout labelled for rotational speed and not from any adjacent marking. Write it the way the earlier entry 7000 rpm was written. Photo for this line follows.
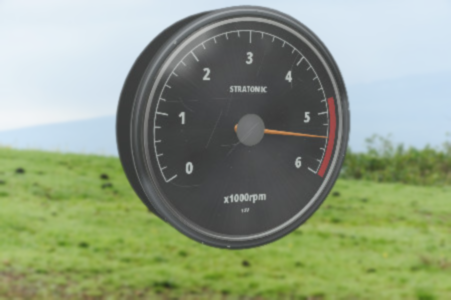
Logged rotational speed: 5400 rpm
